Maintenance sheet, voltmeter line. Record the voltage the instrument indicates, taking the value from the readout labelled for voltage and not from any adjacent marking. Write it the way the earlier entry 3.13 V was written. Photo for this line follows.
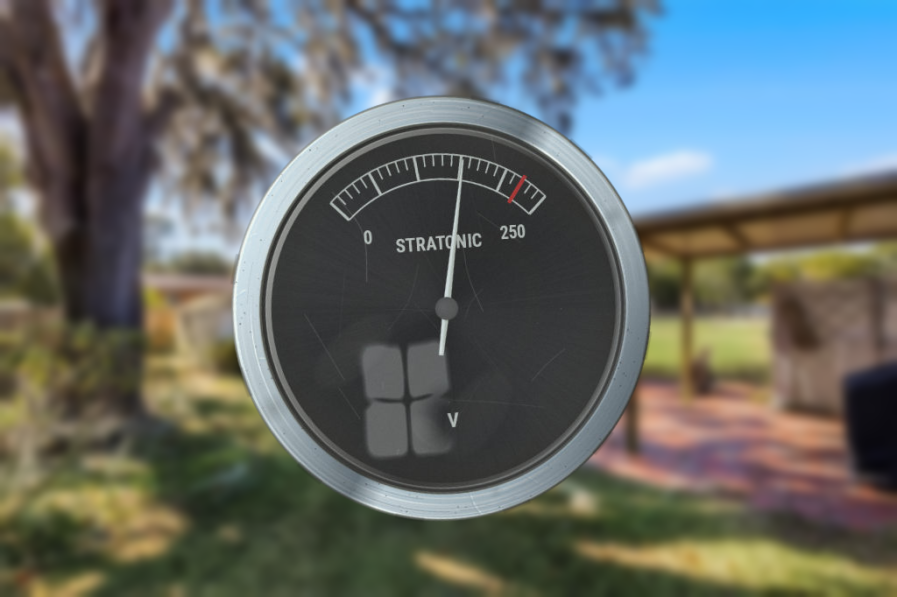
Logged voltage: 150 V
